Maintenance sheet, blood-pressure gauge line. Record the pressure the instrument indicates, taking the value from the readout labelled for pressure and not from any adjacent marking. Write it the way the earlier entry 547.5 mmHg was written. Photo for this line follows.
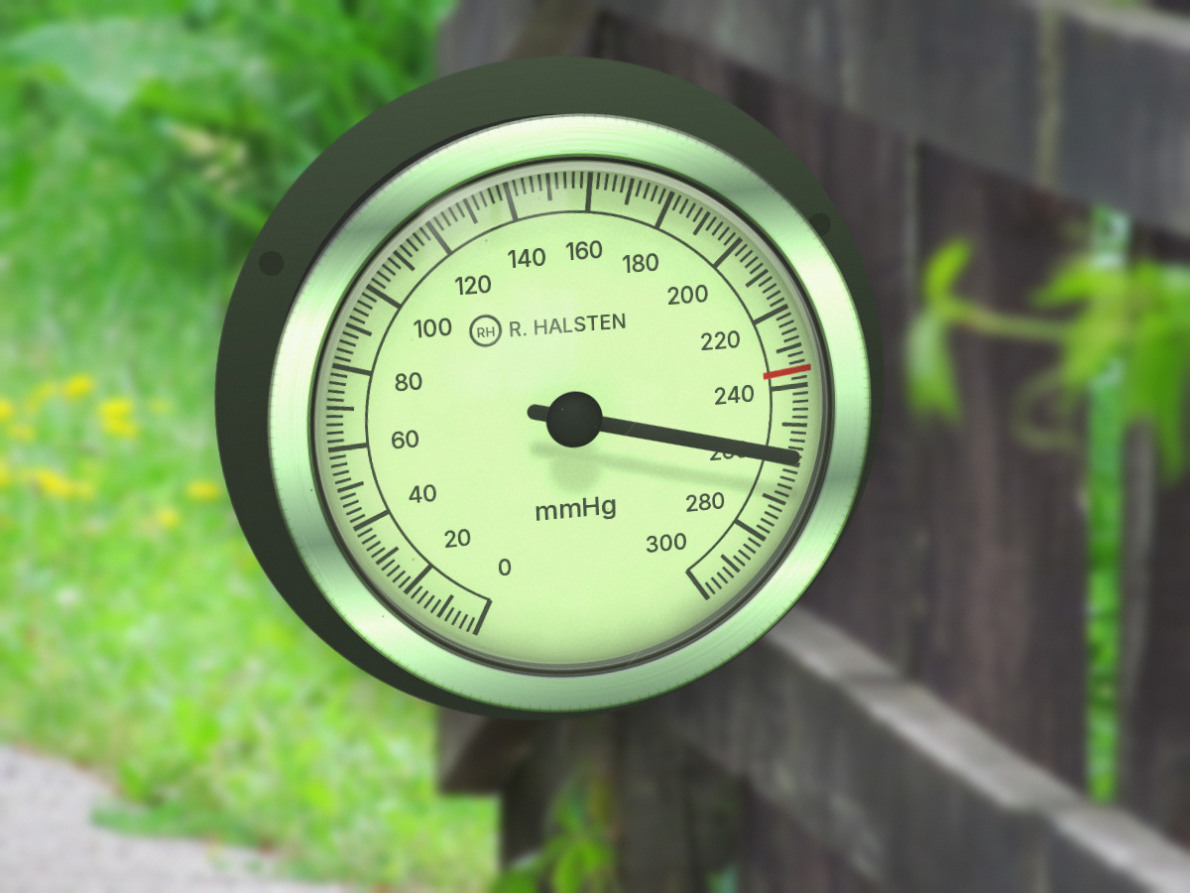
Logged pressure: 258 mmHg
